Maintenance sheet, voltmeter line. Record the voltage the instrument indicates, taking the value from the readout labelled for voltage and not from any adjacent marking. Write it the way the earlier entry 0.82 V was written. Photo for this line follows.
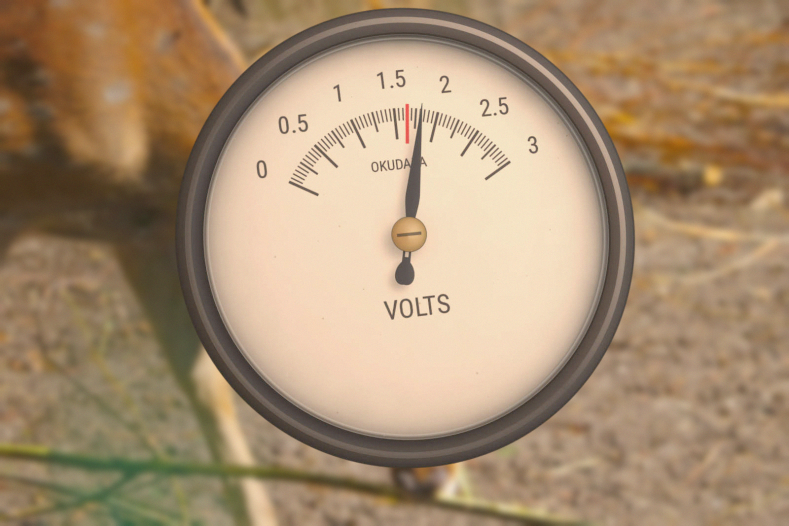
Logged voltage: 1.8 V
